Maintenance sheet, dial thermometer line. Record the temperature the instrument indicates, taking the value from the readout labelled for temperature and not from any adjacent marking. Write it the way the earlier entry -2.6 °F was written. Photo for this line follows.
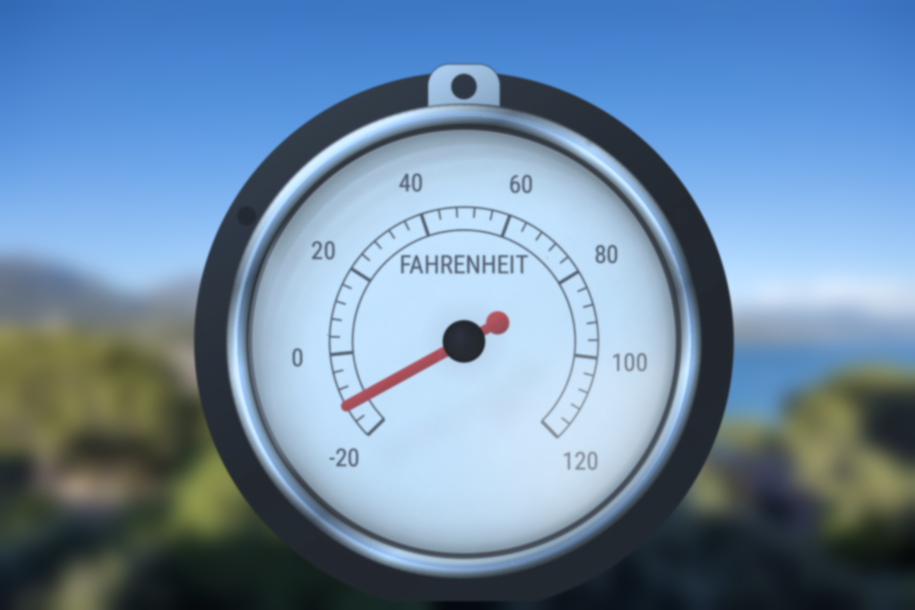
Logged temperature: -12 °F
